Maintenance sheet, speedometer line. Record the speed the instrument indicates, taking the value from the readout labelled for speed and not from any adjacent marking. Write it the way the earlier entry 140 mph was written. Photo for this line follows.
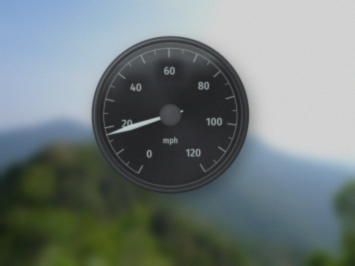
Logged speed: 17.5 mph
